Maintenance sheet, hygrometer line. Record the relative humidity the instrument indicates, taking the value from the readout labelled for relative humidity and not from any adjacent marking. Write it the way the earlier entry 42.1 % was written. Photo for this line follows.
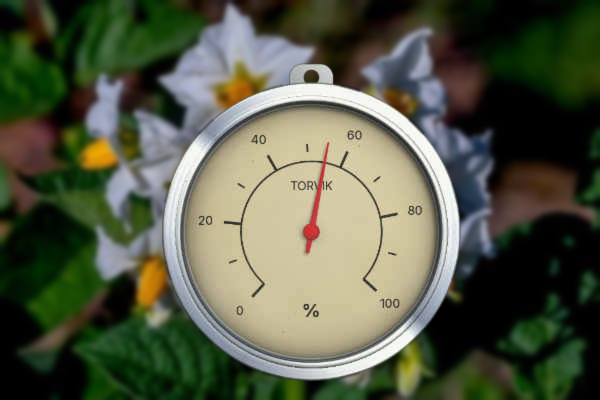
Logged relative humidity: 55 %
